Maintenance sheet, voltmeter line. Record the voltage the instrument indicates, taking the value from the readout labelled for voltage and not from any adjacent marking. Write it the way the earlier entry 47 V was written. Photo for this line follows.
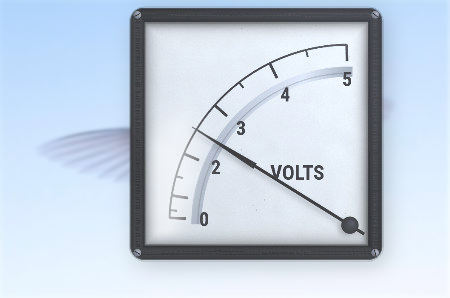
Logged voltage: 2.5 V
